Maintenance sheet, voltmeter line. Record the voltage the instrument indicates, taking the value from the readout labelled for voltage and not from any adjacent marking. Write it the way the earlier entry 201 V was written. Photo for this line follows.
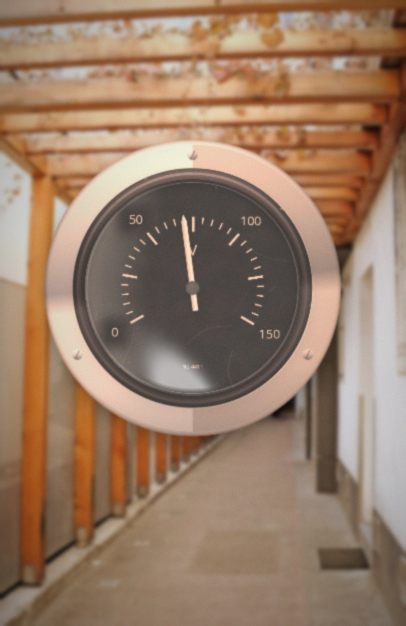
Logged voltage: 70 V
